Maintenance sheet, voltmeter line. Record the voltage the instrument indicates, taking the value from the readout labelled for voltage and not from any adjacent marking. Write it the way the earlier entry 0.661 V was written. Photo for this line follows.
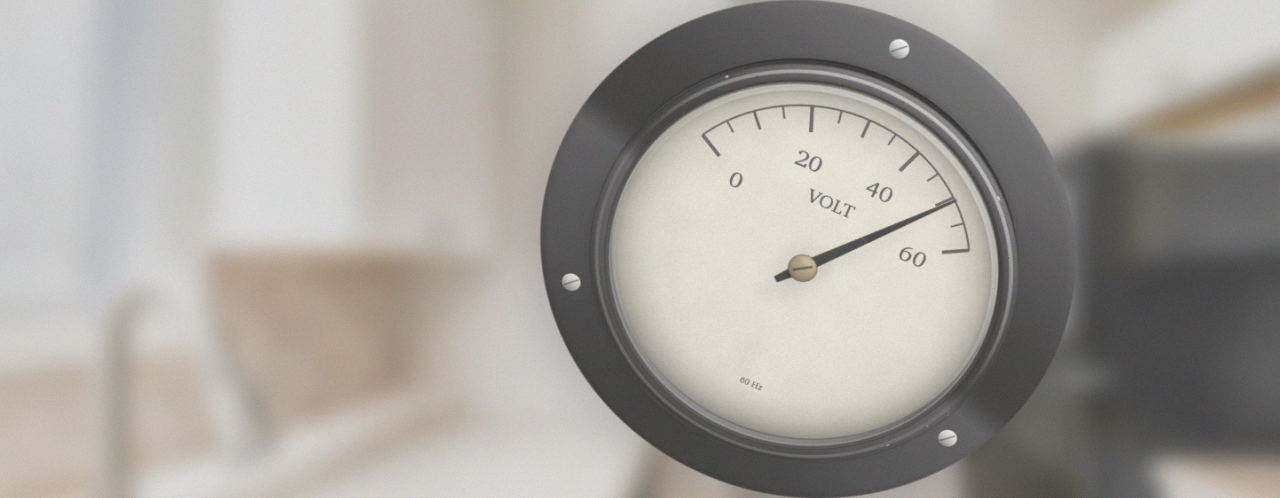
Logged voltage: 50 V
